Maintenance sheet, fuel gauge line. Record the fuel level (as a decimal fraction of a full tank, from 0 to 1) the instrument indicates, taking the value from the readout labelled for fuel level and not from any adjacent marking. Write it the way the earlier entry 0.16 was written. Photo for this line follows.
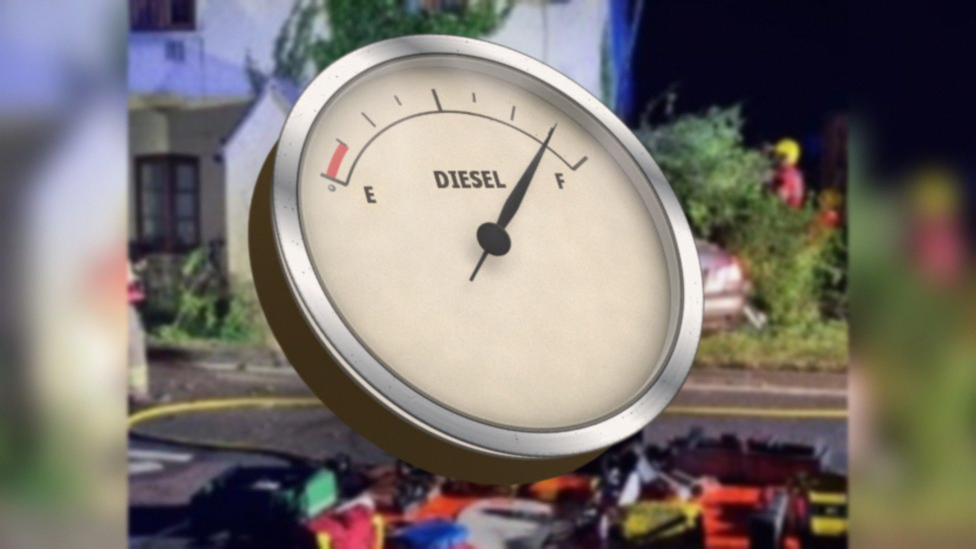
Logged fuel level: 0.875
